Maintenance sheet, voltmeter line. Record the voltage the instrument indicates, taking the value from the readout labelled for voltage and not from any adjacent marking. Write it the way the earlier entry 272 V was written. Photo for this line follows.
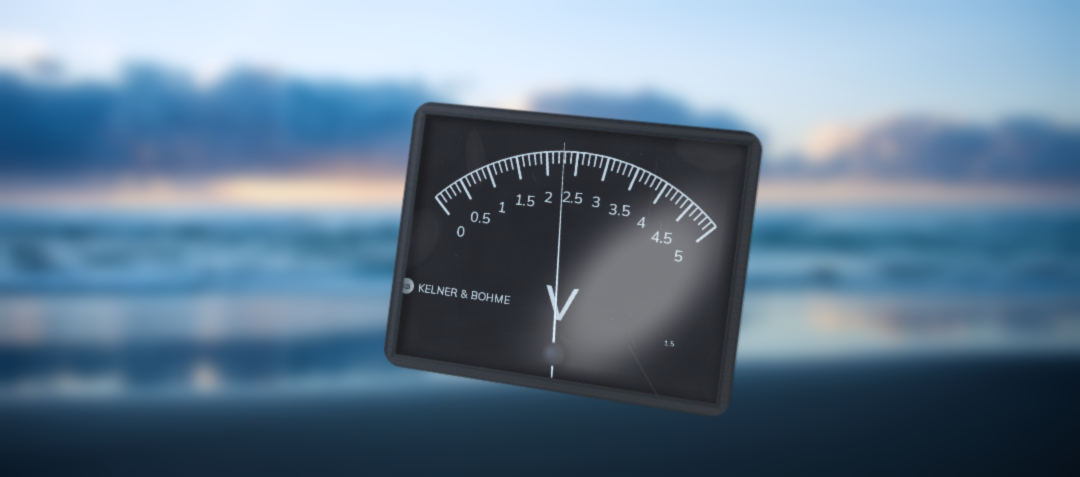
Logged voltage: 2.3 V
